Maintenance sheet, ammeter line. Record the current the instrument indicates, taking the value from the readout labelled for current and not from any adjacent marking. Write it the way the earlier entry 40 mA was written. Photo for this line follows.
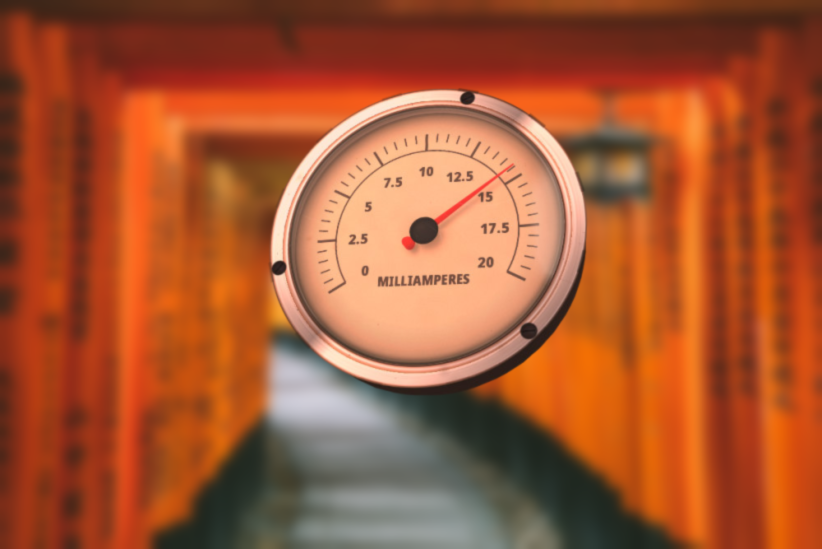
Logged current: 14.5 mA
